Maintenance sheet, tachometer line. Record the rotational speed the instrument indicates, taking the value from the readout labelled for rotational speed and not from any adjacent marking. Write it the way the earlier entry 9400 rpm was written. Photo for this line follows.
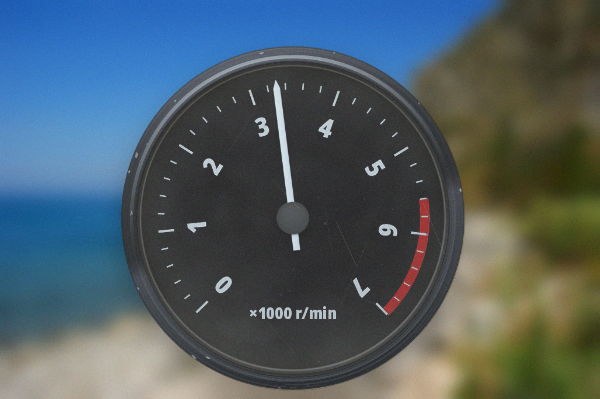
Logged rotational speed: 3300 rpm
